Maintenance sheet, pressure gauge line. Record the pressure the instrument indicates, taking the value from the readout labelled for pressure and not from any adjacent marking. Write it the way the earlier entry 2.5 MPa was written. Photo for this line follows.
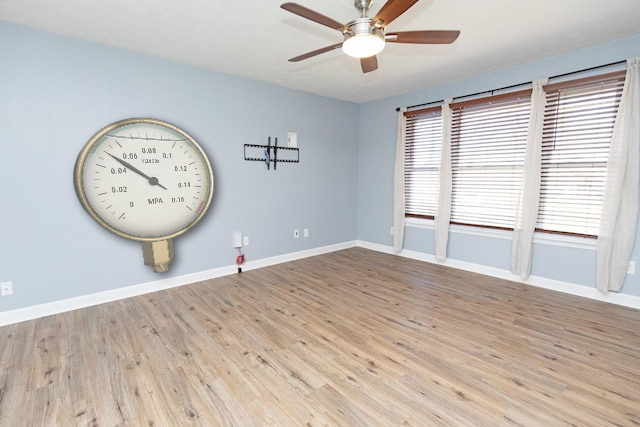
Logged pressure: 0.05 MPa
